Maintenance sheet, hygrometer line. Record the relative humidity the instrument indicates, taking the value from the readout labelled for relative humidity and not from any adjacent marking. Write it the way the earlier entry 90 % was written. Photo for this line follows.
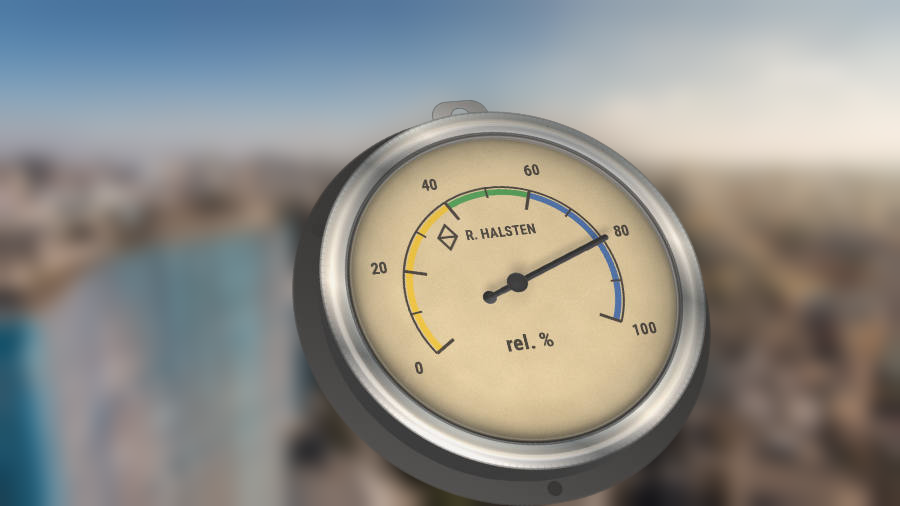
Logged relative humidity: 80 %
